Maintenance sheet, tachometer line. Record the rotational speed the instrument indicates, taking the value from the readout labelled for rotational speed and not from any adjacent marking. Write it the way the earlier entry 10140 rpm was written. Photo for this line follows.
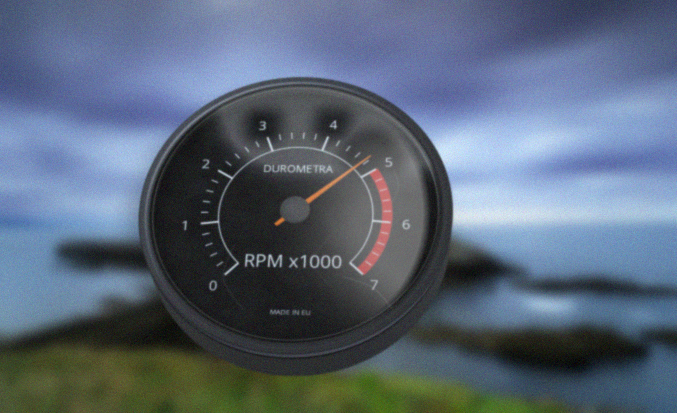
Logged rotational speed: 4800 rpm
